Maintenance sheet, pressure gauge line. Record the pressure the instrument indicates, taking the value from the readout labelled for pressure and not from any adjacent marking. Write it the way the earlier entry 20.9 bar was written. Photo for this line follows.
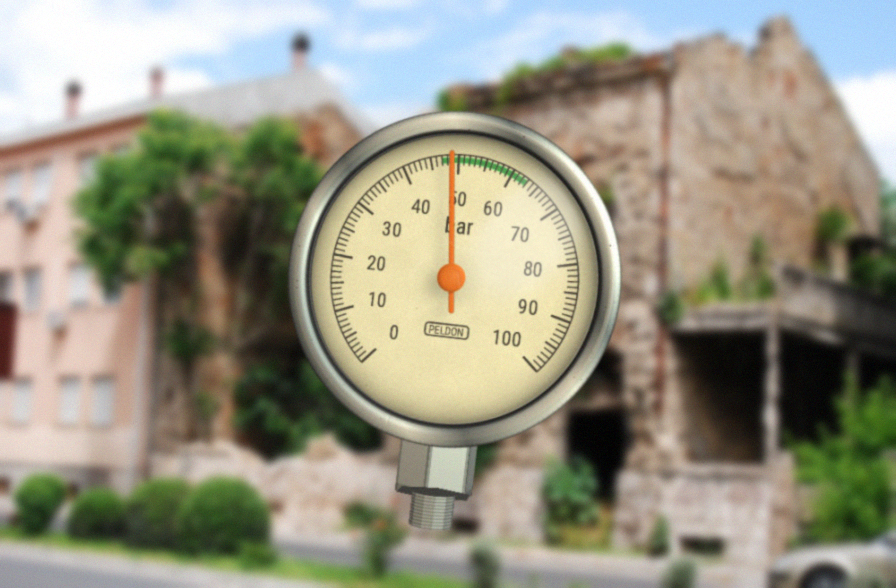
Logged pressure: 49 bar
